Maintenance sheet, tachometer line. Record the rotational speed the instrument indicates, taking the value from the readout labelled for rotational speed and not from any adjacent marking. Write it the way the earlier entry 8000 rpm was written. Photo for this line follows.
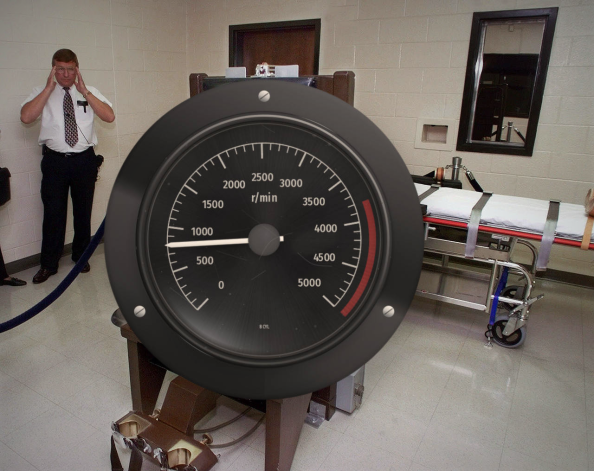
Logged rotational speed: 800 rpm
